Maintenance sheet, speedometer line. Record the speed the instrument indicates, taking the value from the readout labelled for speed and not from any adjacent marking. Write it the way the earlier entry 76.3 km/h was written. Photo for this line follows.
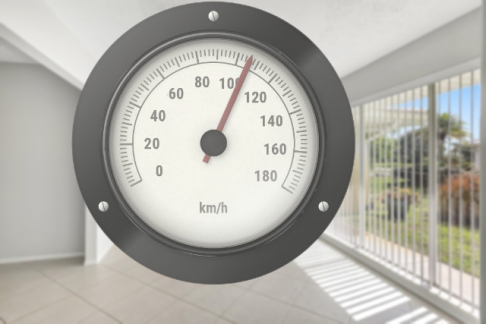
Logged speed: 106 km/h
